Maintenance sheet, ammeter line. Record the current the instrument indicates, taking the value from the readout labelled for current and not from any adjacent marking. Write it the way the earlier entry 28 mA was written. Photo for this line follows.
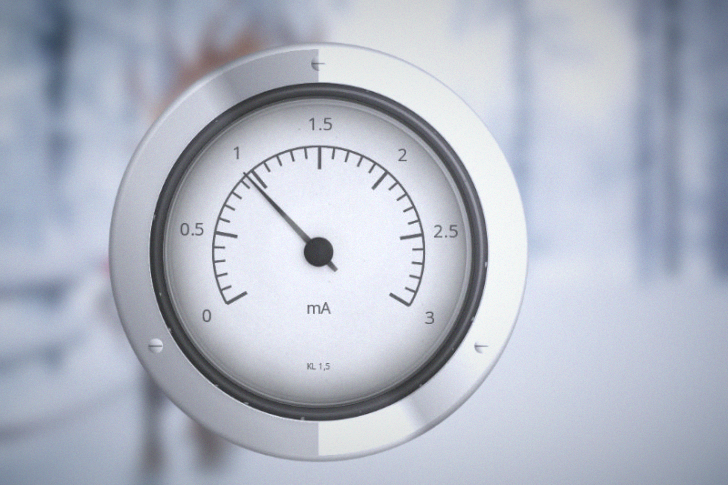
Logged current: 0.95 mA
